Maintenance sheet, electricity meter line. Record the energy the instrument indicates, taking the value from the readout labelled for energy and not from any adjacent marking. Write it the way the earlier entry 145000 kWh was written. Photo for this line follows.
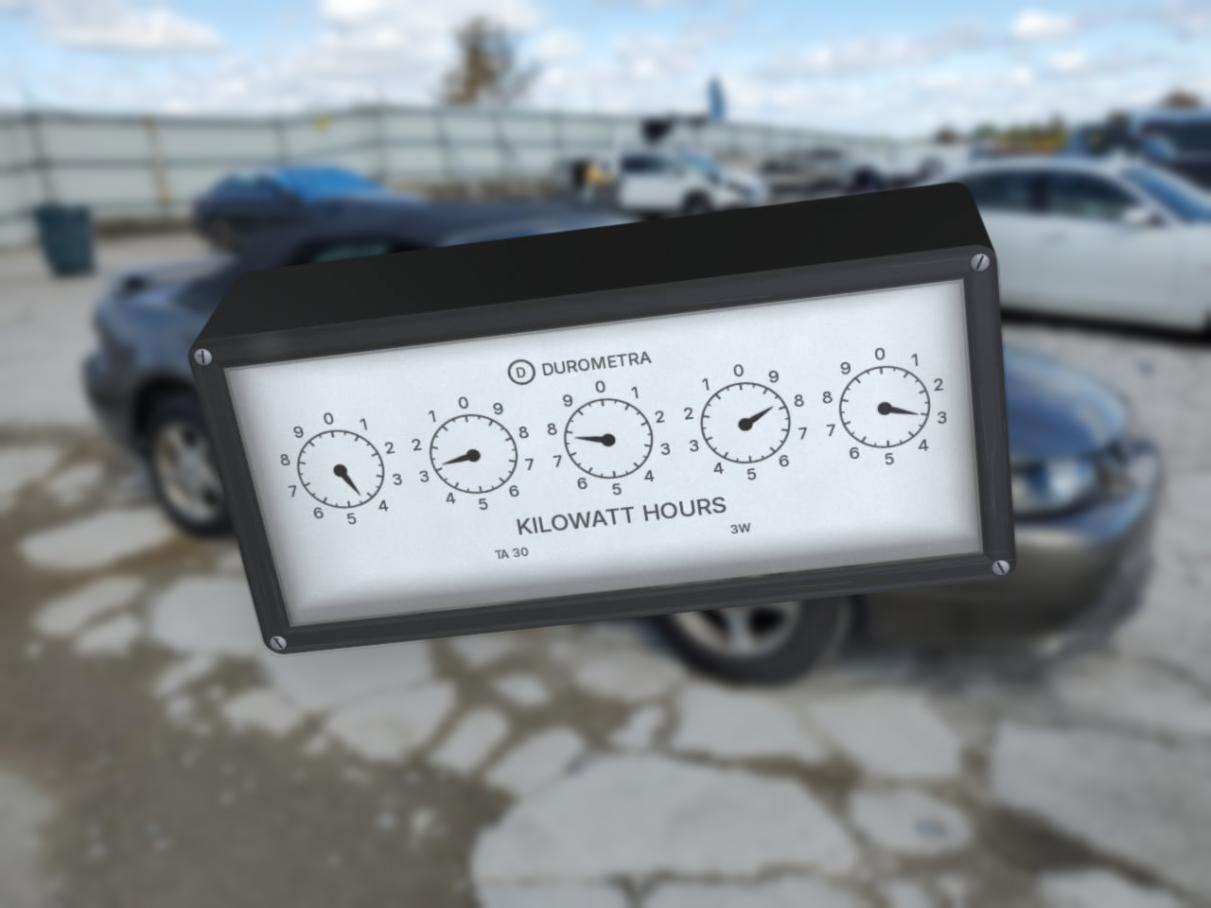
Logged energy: 42783 kWh
